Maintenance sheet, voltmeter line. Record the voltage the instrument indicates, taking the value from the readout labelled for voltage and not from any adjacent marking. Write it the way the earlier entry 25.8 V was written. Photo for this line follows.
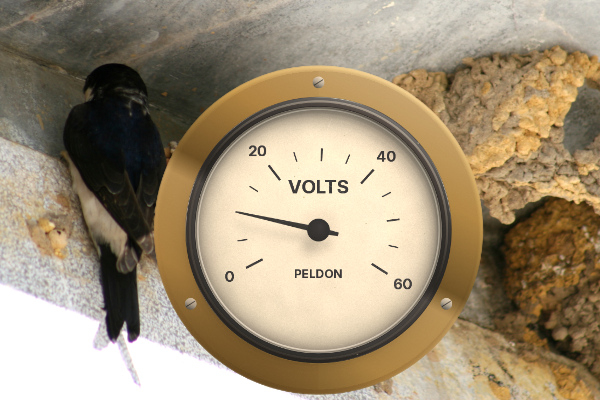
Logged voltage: 10 V
